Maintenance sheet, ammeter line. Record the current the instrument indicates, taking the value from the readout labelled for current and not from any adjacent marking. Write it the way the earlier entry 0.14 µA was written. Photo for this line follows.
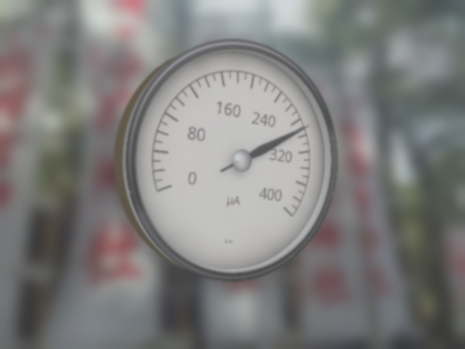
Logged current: 290 µA
